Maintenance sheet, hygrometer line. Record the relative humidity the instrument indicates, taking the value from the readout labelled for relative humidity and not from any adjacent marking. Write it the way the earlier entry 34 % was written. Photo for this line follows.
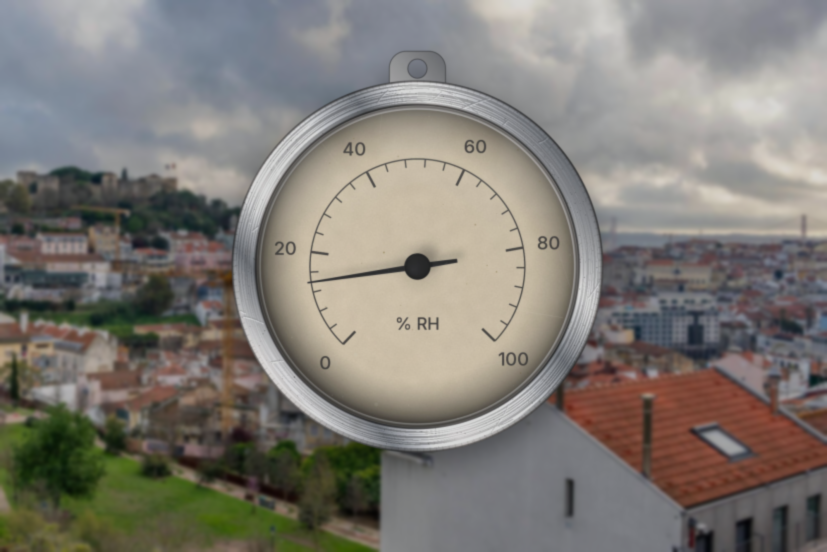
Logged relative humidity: 14 %
